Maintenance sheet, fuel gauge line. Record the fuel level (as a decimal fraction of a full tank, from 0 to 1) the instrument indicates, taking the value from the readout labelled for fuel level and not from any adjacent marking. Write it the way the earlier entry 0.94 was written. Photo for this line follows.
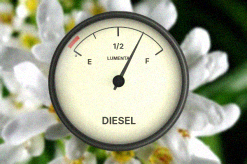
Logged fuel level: 0.75
